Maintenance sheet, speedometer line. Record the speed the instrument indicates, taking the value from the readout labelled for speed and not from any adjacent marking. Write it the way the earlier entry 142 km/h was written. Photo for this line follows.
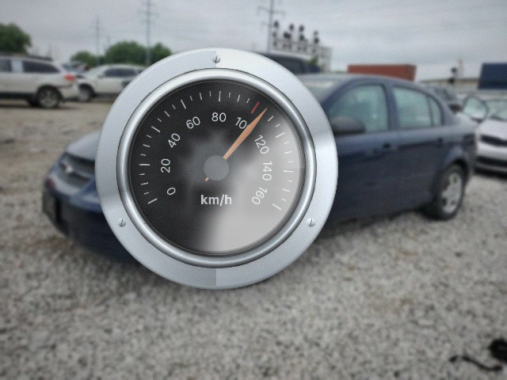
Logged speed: 105 km/h
